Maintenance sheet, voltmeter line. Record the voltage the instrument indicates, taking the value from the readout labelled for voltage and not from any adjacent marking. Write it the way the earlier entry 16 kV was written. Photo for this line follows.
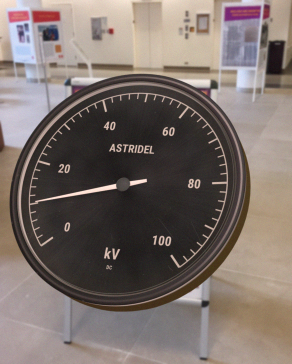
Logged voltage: 10 kV
